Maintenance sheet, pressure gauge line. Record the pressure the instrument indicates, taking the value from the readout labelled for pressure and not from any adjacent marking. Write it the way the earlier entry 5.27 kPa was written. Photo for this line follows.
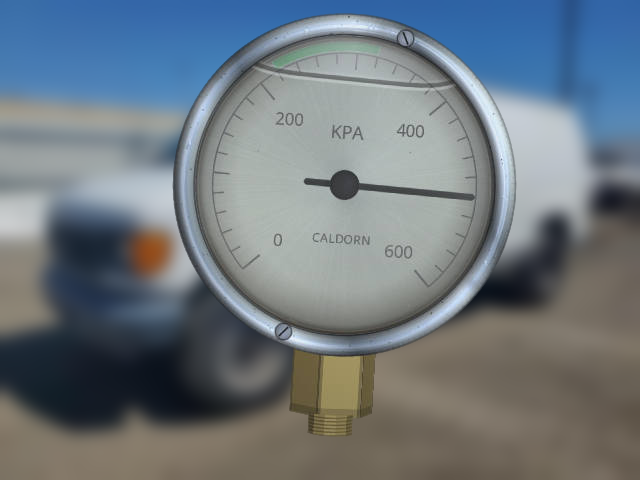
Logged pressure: 500 kPa
